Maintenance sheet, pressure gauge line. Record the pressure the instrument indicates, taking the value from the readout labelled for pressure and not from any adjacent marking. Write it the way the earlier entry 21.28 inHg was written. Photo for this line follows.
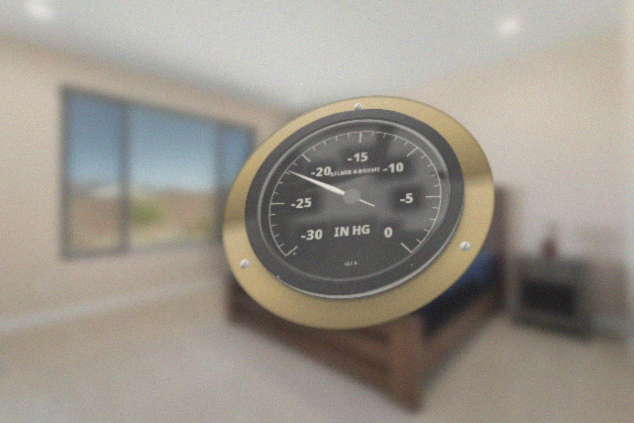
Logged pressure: -22 inHg
